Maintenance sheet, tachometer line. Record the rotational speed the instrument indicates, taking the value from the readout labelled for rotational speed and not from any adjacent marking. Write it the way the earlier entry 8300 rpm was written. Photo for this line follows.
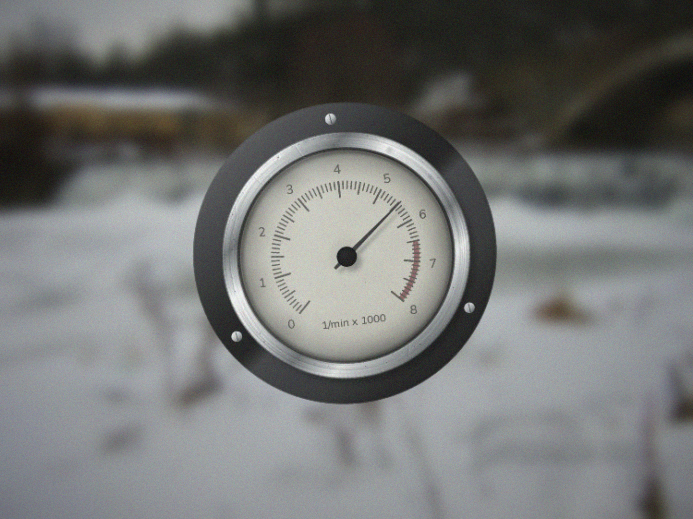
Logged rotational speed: 5500 rpm
